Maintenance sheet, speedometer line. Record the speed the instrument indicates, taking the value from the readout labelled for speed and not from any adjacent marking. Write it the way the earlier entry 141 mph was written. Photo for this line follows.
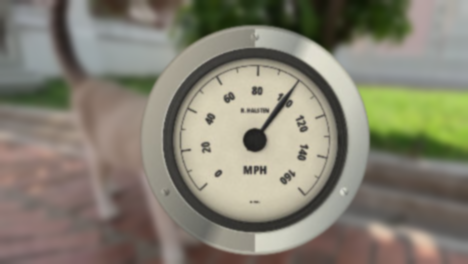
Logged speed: 100 mph
